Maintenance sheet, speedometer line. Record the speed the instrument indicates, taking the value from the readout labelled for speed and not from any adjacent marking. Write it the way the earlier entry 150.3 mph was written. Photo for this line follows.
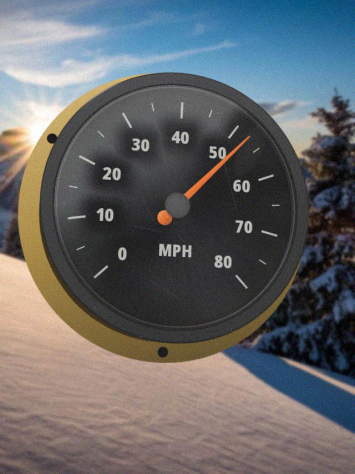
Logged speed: 52.5 mph
